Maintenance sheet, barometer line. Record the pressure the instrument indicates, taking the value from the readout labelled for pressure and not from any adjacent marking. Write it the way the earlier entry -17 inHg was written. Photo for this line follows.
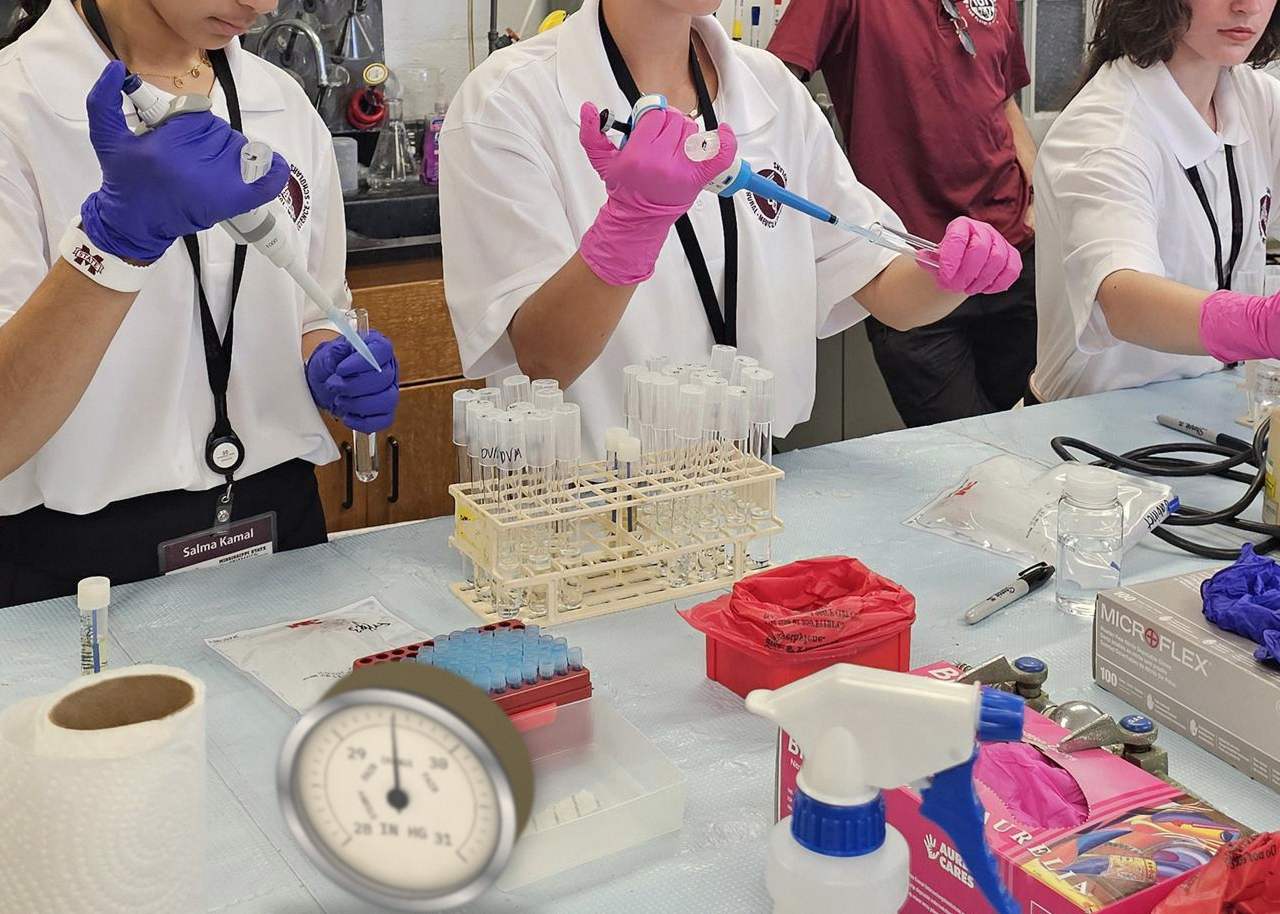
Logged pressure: 29.5 inHg
